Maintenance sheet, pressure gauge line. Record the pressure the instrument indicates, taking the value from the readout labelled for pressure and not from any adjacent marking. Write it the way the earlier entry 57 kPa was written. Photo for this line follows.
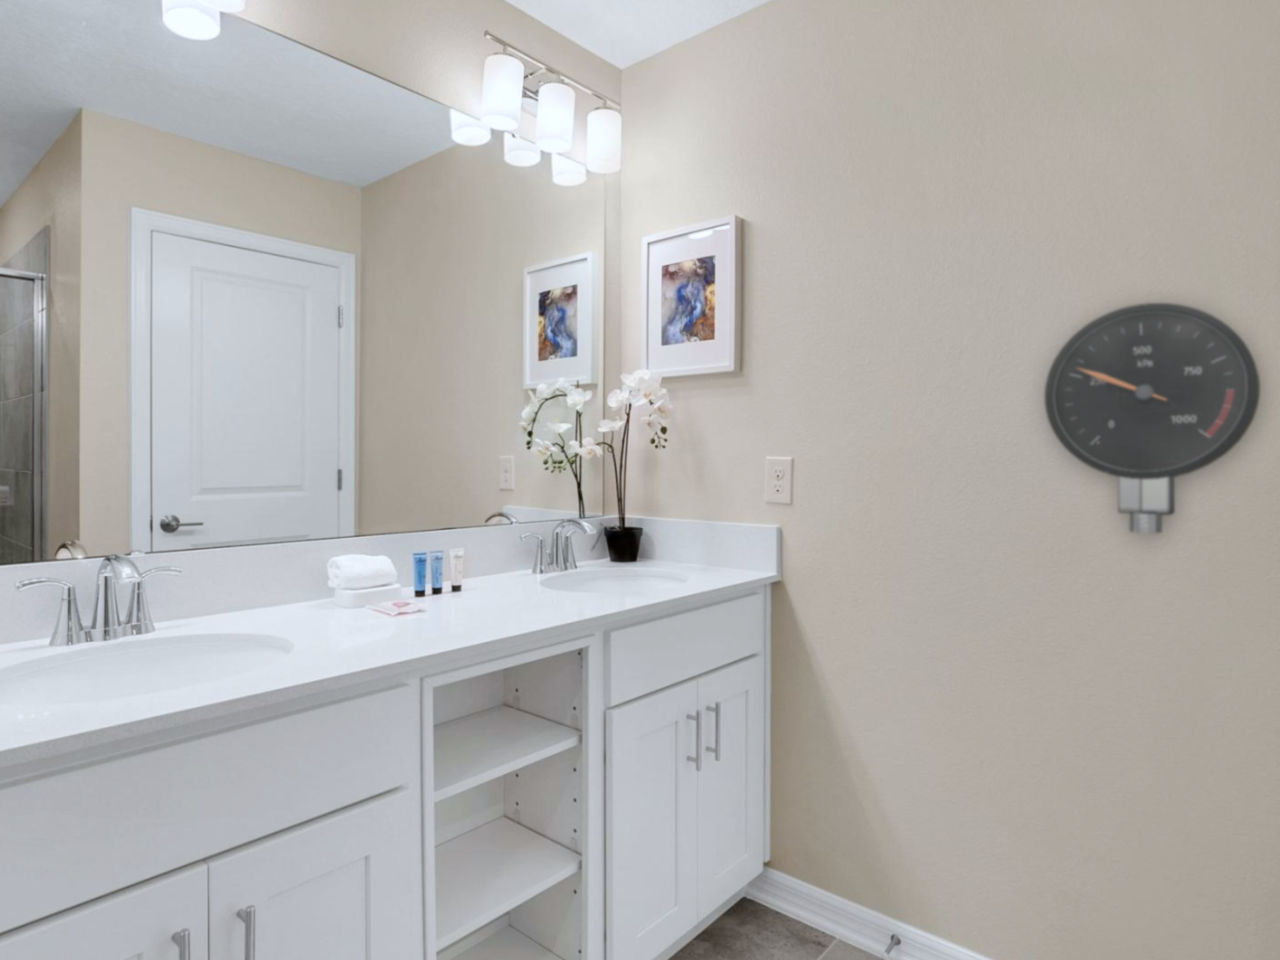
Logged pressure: 275 kPa
